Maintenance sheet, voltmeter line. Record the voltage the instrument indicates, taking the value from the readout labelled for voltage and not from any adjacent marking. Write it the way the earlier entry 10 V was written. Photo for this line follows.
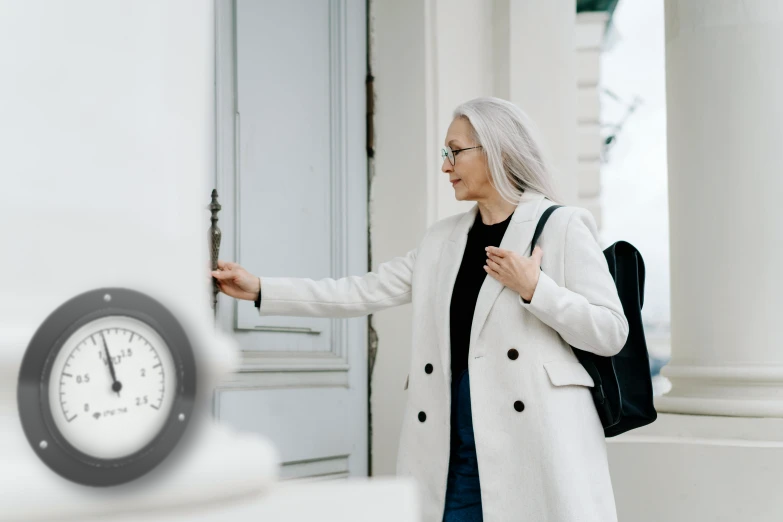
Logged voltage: 1.1 V
